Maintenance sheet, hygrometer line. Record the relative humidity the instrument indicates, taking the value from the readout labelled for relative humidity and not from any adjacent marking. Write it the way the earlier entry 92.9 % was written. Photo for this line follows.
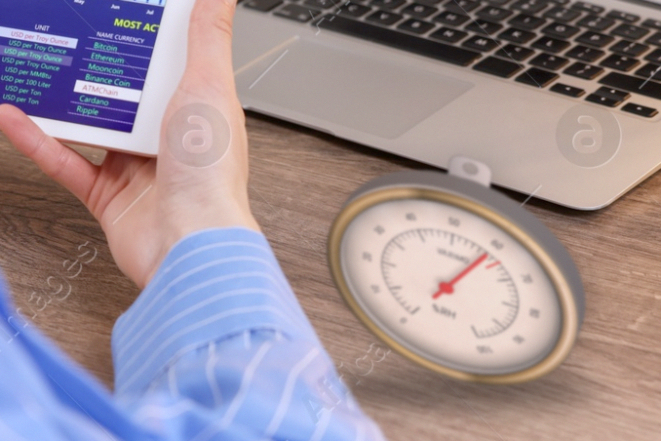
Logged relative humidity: 60 %
